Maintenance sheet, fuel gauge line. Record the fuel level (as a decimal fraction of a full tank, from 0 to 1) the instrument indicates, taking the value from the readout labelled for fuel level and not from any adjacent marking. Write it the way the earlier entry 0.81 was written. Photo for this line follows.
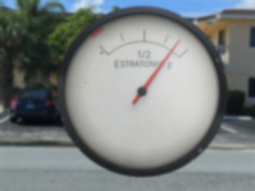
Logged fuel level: 0.875
